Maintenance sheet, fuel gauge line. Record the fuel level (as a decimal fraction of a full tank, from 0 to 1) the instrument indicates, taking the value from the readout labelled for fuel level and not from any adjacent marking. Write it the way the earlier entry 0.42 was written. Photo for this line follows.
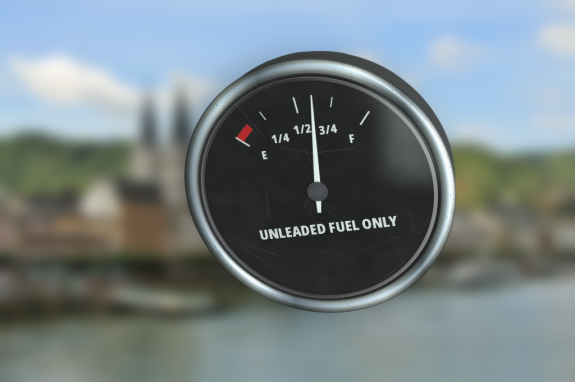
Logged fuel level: 0.625
